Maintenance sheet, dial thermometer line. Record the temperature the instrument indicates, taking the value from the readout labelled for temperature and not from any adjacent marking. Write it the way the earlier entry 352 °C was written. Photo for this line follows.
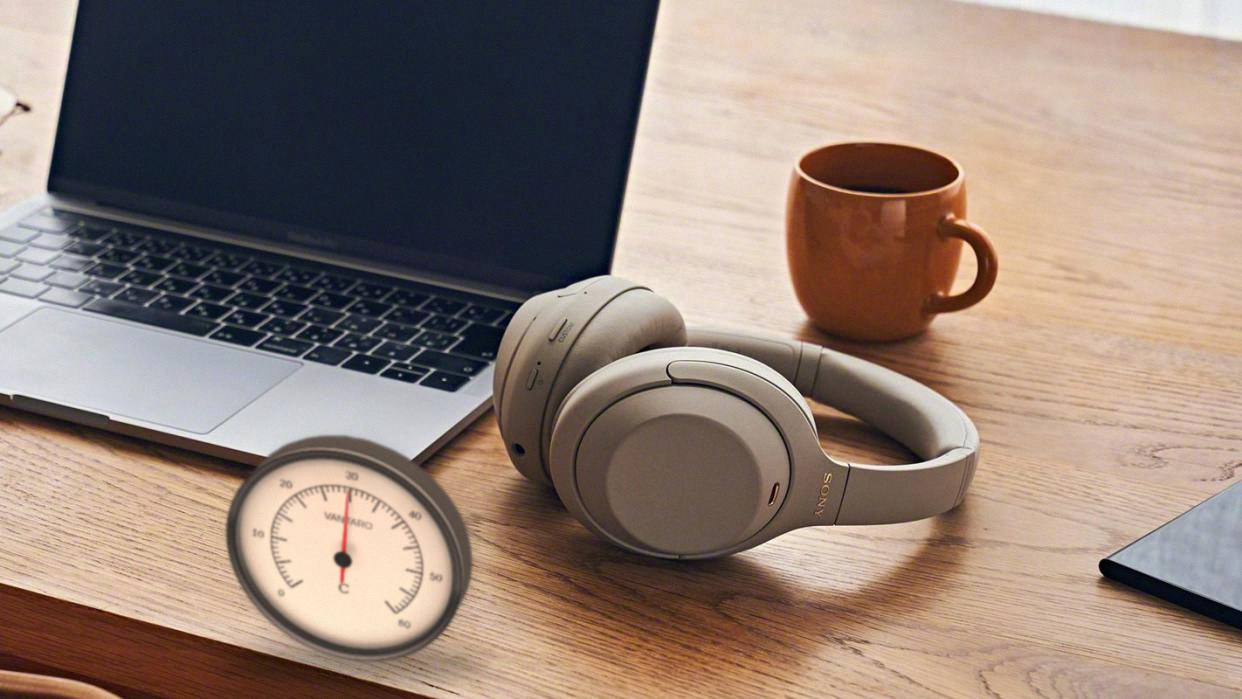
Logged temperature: 30 °C
